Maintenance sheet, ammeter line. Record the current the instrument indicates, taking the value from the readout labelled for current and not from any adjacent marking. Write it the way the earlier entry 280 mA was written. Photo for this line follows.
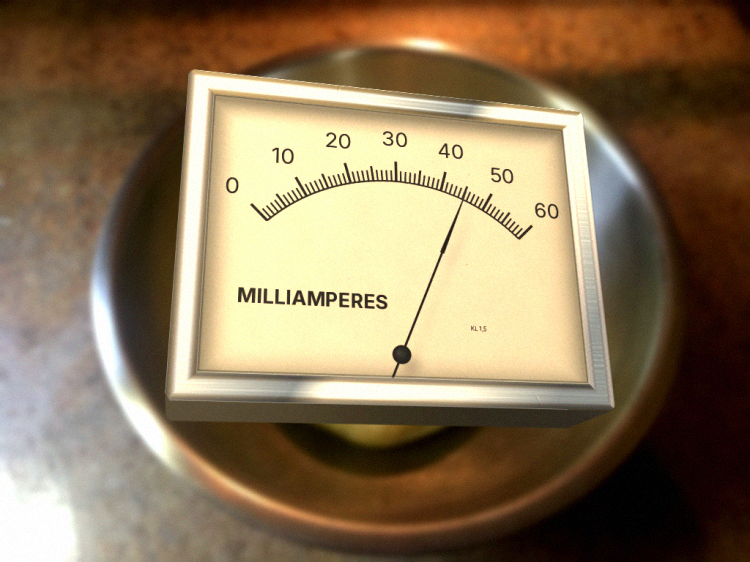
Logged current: 45 mA
